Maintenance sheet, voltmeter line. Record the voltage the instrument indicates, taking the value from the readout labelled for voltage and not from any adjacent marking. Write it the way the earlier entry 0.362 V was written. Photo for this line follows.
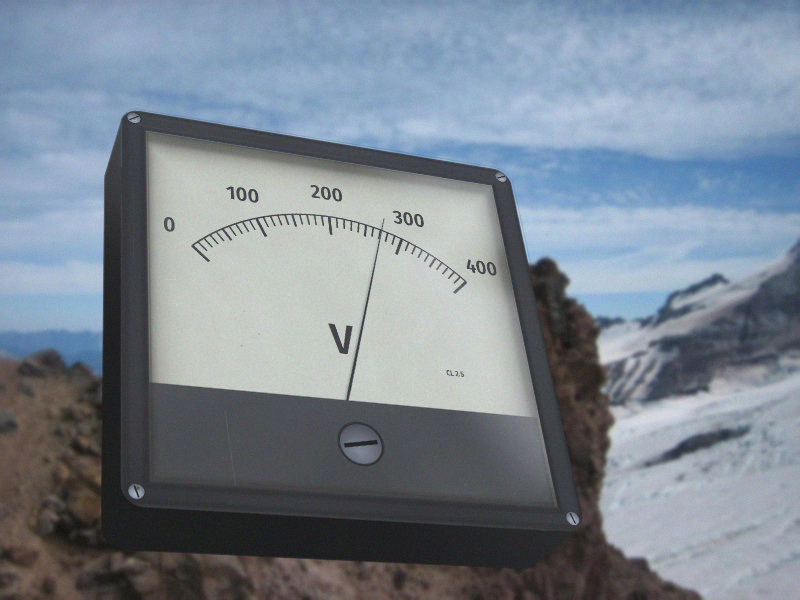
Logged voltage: 270 V
